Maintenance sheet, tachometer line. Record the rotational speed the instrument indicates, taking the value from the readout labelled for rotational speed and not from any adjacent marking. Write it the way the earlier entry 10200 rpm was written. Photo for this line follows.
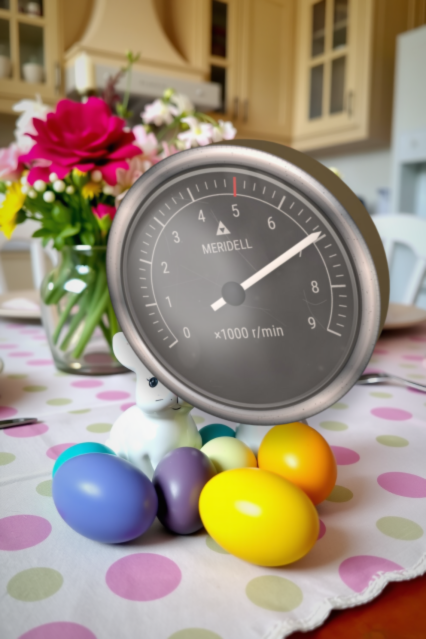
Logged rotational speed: 6900 rpm
